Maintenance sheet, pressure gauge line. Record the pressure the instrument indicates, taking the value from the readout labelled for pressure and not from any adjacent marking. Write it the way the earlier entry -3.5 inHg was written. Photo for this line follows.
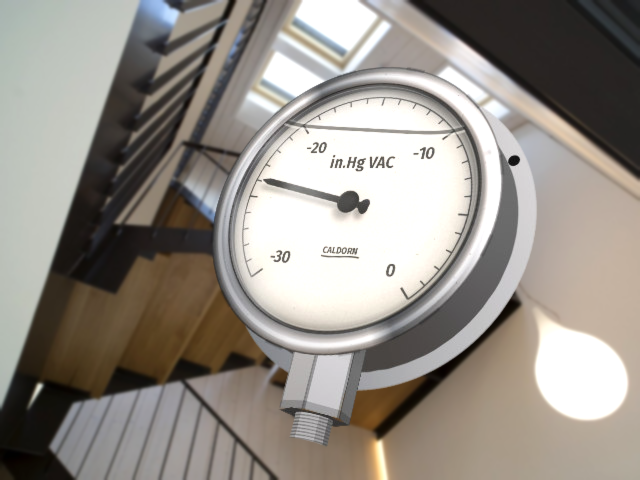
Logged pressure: -24 inHg
